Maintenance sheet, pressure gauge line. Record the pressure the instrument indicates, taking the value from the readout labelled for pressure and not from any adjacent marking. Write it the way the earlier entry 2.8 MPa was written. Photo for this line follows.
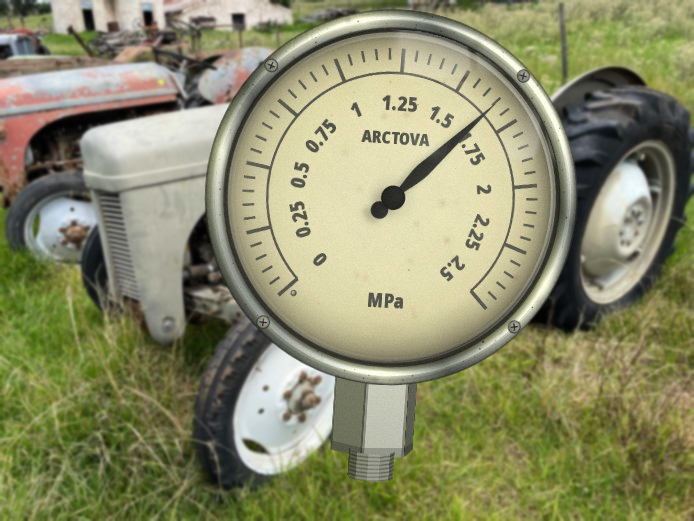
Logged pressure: 1.65 MPa
